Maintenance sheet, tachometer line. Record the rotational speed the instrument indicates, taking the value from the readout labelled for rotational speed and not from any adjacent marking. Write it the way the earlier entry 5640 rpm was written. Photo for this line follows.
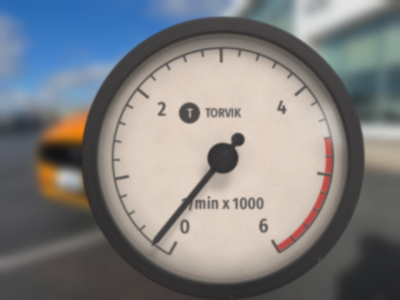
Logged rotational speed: 200 rpm
